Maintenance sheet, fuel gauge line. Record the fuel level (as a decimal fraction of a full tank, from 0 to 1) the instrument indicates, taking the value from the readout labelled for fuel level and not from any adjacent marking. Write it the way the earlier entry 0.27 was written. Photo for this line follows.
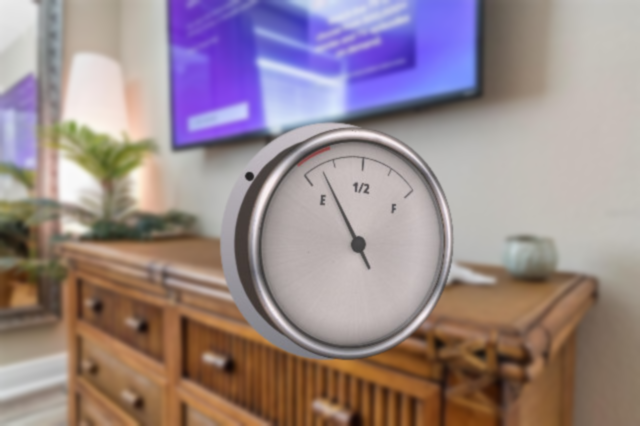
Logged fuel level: 0.125
